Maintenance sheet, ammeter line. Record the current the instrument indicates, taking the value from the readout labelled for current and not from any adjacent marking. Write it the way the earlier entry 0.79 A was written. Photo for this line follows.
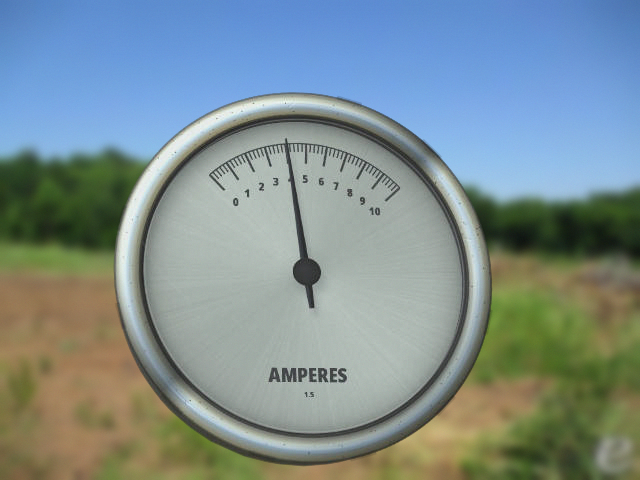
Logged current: 4 A
